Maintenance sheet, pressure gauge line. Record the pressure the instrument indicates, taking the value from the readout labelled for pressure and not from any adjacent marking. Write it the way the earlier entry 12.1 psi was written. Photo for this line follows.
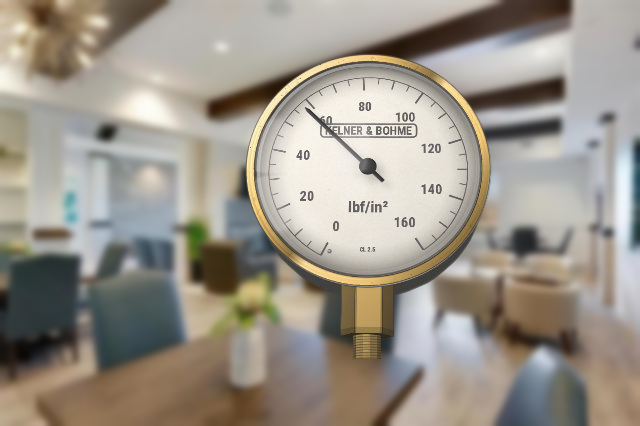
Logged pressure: 57.5 psi
